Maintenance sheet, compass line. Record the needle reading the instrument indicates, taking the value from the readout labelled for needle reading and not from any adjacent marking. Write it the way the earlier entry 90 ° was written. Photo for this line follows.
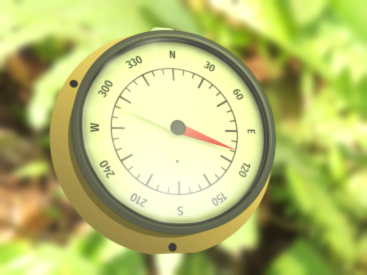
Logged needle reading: 110 °
